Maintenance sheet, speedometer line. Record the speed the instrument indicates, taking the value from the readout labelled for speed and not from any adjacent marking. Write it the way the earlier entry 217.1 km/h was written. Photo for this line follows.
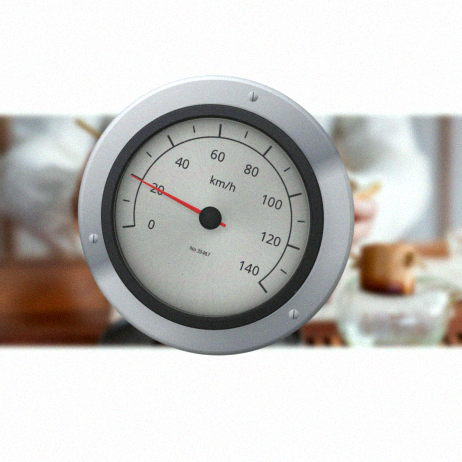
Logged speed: 20 km/h
